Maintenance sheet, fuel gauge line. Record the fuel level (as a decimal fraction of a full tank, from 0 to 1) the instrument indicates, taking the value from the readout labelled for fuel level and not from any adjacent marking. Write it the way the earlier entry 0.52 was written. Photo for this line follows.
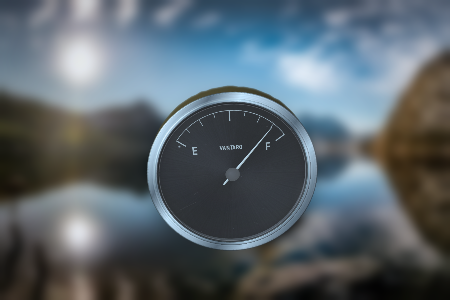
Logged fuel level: 0.875
